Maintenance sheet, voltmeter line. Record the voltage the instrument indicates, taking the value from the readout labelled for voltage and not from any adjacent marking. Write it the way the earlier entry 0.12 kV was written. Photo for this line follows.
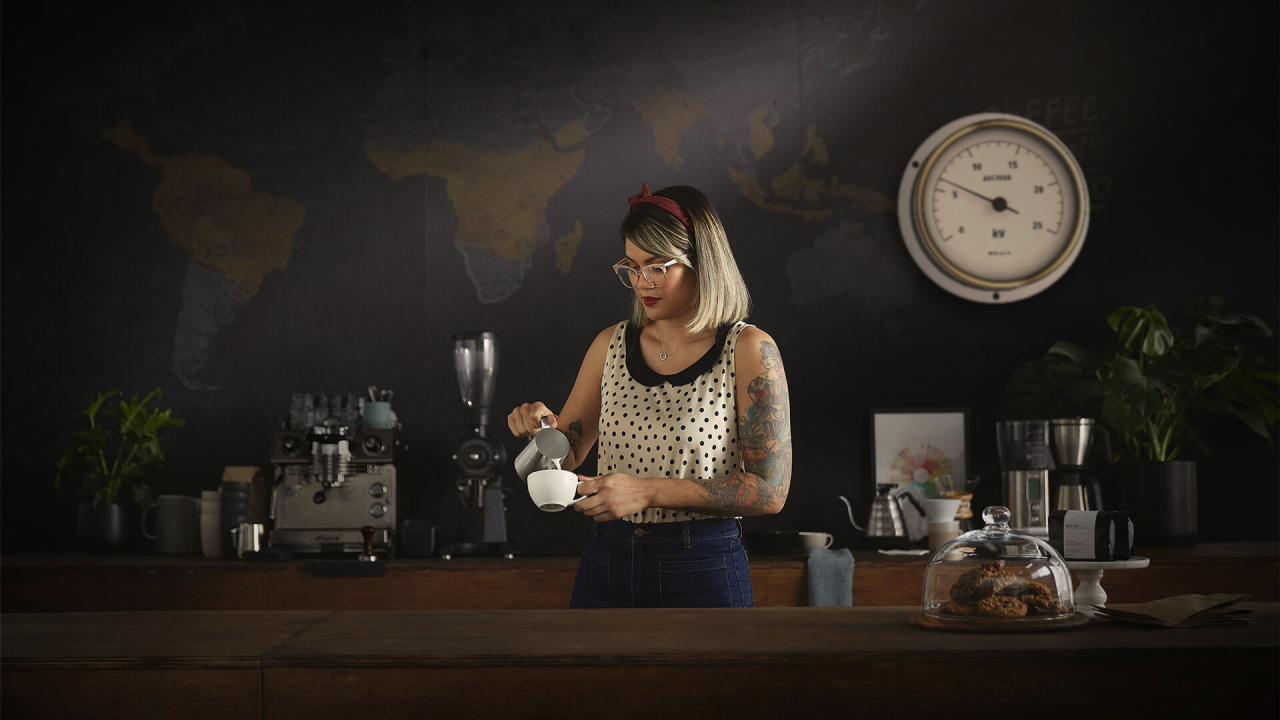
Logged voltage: 6 kV
